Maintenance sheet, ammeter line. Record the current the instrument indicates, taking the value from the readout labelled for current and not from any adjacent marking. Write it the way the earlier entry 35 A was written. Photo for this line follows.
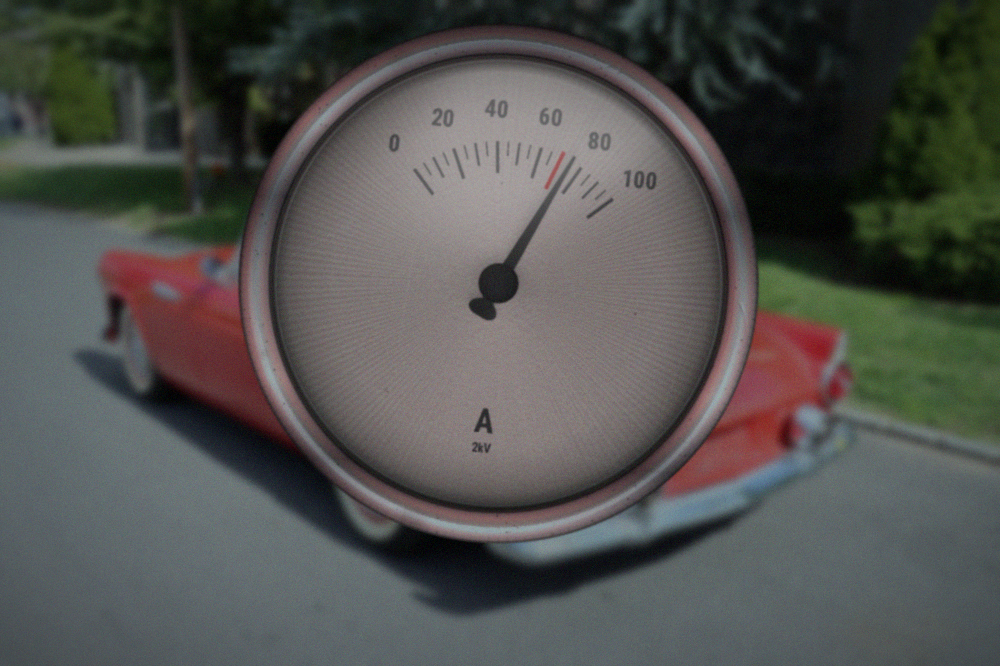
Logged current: 75 A
